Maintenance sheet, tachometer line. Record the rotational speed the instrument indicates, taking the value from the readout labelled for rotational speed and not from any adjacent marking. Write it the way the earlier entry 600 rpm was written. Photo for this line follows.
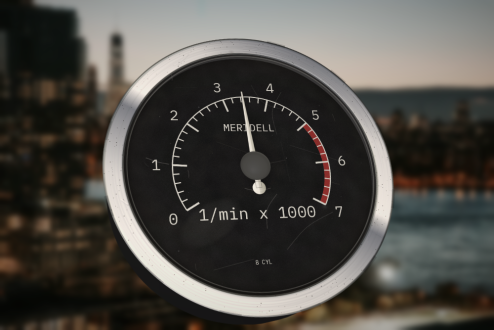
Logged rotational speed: 3400 rpm
